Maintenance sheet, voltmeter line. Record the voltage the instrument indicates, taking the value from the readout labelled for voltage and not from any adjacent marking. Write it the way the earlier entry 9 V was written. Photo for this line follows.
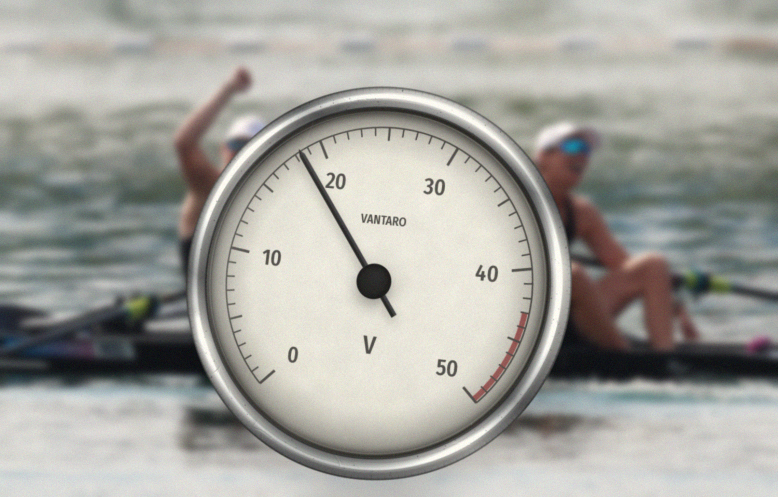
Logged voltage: 18.5 V
